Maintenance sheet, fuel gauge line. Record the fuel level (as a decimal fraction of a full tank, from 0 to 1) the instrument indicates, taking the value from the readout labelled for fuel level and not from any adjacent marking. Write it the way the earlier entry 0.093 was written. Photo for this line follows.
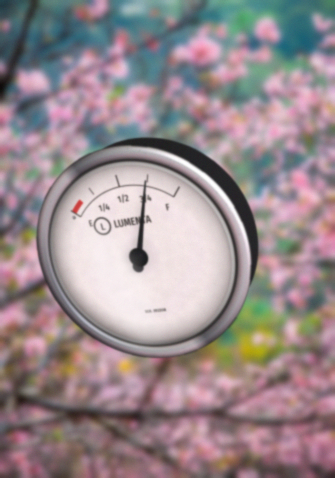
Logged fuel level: 0.75
